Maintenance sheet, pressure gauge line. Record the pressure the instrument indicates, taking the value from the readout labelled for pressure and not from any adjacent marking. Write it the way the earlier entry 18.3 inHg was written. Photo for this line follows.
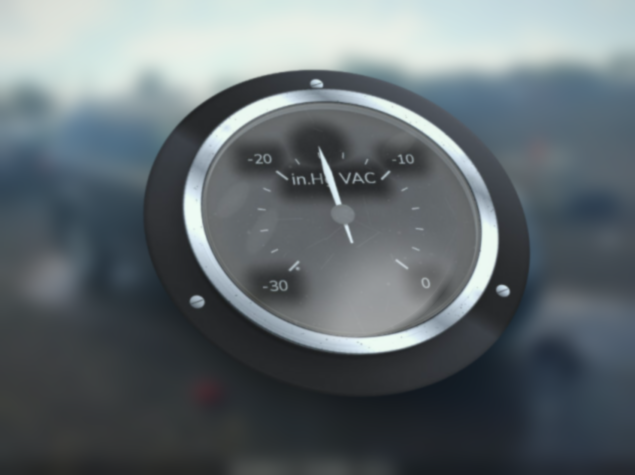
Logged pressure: -16 inHg
